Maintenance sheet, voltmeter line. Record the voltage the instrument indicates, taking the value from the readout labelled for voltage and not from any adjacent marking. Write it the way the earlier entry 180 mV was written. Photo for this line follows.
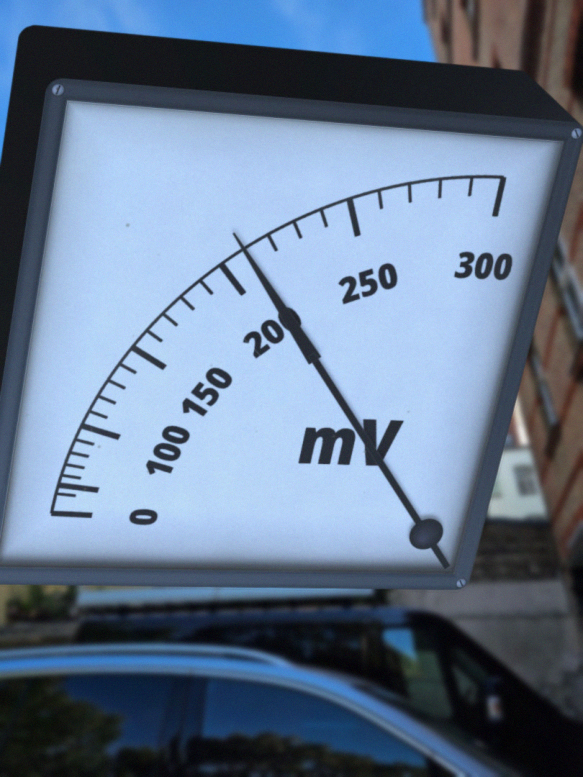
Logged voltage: 210 mV
